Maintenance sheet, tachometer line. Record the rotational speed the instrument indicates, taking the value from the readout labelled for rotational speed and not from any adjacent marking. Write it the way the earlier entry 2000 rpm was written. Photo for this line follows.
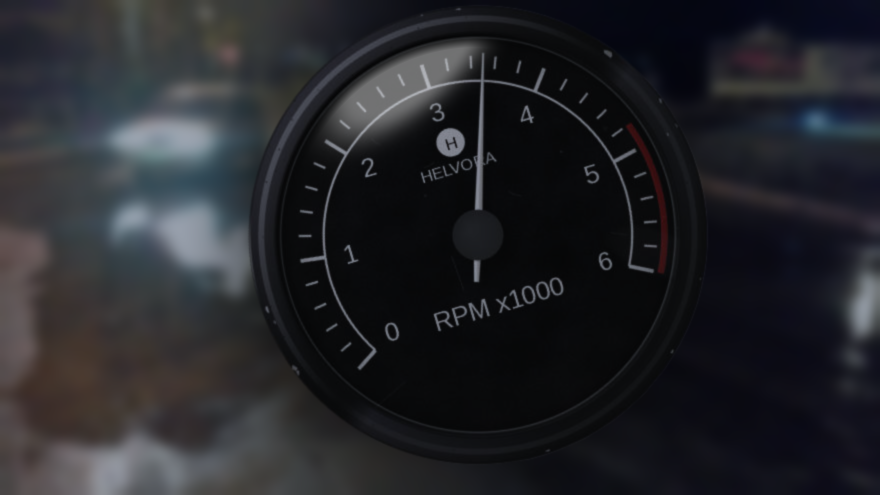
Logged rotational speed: 3500 rpm
